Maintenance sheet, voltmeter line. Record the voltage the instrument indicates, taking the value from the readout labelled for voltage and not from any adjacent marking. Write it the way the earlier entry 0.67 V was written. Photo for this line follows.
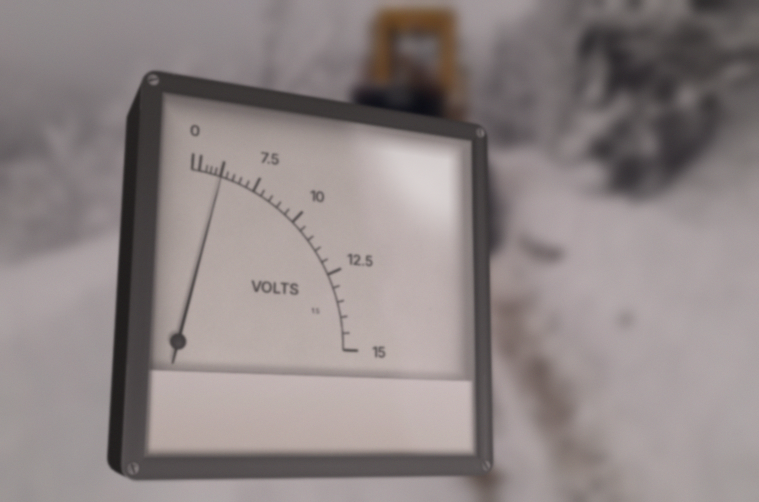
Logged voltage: 5 V
